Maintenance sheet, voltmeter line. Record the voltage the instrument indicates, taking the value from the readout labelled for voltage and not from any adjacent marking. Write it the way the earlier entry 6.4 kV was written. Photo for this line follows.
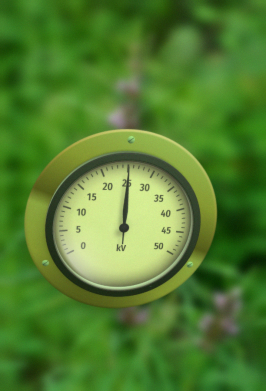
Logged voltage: 25 kV
